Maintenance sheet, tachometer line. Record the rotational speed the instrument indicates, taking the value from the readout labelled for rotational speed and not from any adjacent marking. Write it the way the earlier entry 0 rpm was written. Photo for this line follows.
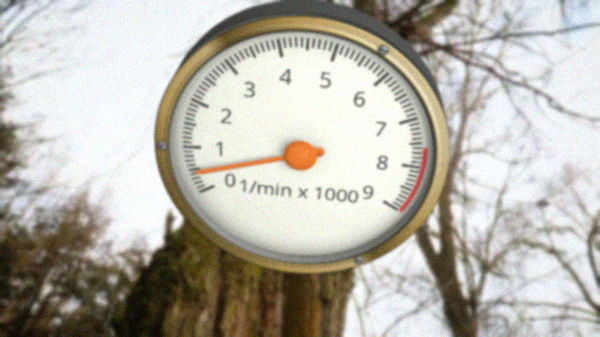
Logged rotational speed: 500 rpm
